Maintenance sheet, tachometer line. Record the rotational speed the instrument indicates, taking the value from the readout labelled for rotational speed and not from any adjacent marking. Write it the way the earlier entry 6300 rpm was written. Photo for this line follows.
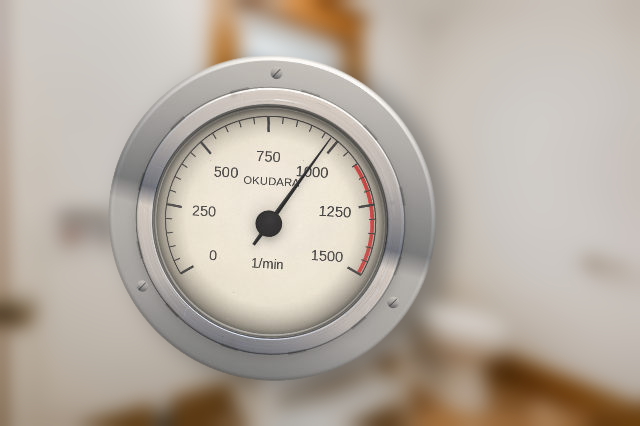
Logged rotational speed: 975 rpm
